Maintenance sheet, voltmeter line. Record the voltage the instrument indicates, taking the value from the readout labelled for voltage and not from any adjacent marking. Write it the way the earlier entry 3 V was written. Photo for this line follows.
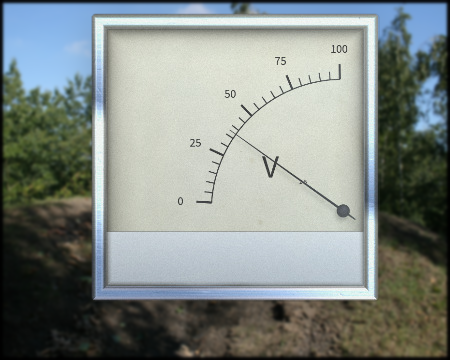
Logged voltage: 37.5 V
